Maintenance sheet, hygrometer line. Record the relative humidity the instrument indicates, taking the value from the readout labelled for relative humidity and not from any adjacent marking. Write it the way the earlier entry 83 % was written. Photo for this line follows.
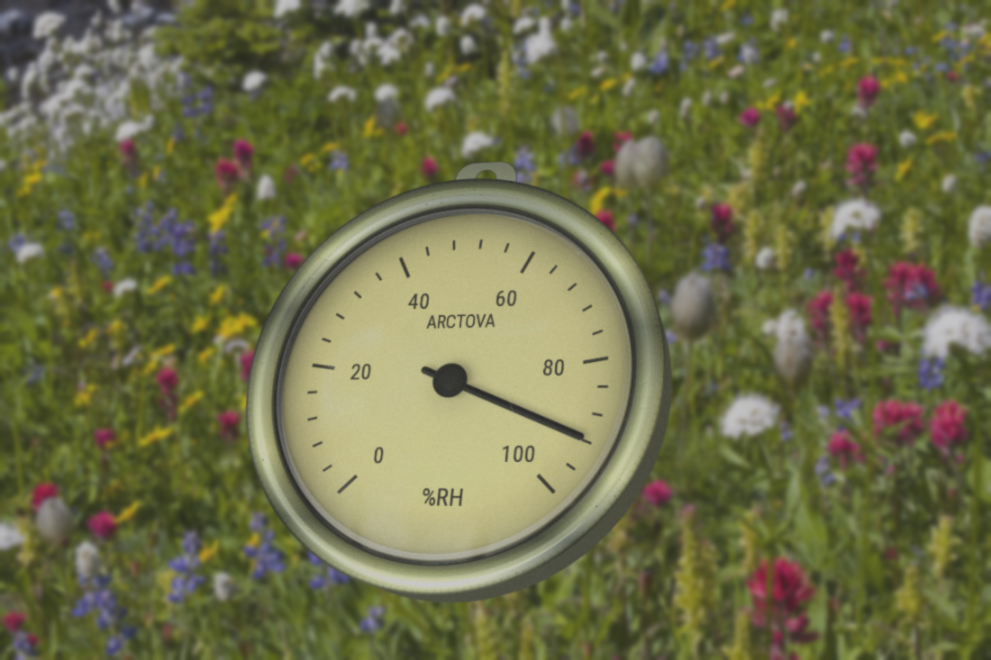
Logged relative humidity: 92 %
